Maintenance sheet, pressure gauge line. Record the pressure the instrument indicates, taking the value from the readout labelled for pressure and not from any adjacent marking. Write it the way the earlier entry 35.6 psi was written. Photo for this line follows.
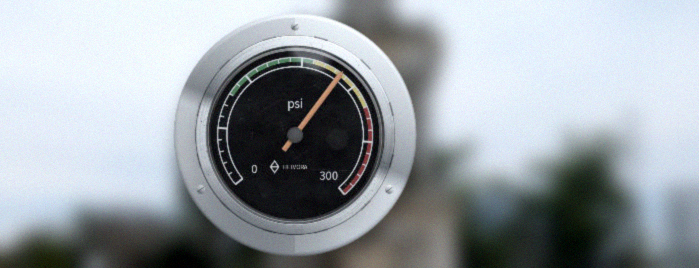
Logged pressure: 185 psi
